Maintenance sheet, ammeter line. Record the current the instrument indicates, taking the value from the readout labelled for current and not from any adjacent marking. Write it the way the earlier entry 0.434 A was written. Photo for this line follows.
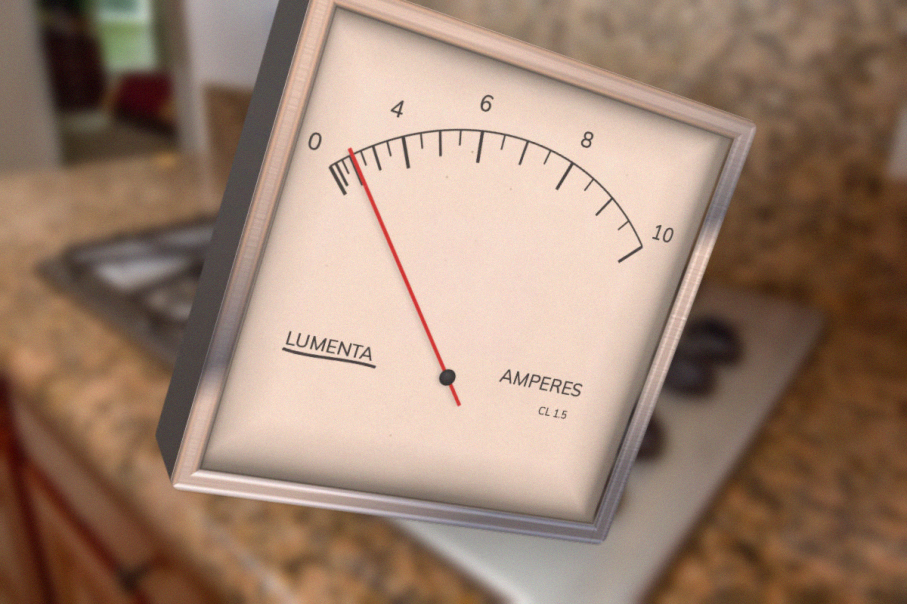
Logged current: 2 A
